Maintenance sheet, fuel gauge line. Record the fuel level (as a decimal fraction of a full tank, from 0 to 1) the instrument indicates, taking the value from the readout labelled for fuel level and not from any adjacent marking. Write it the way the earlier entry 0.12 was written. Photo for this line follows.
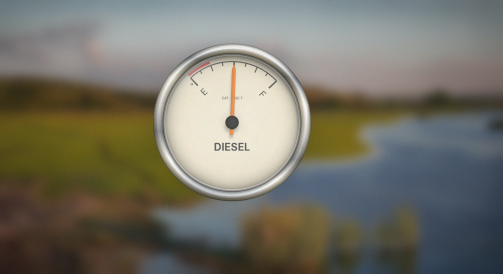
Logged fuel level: 0.5
